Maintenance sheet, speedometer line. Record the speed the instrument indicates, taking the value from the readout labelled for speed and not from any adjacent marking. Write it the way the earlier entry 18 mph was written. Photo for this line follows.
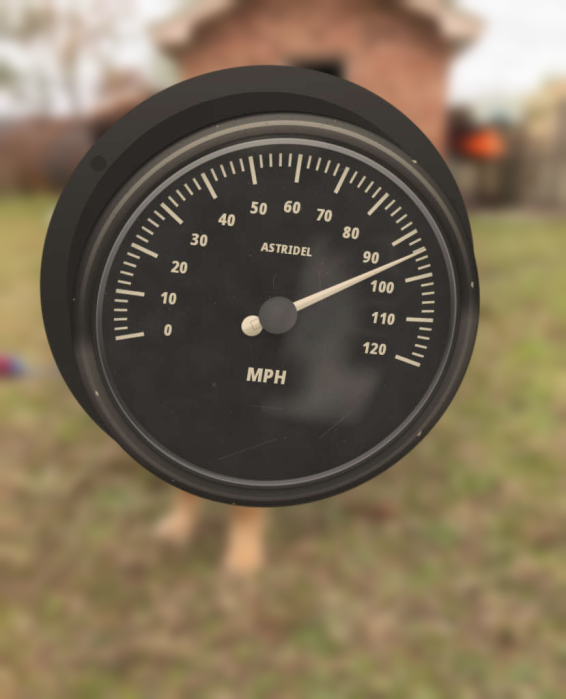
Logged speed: 94 mph
